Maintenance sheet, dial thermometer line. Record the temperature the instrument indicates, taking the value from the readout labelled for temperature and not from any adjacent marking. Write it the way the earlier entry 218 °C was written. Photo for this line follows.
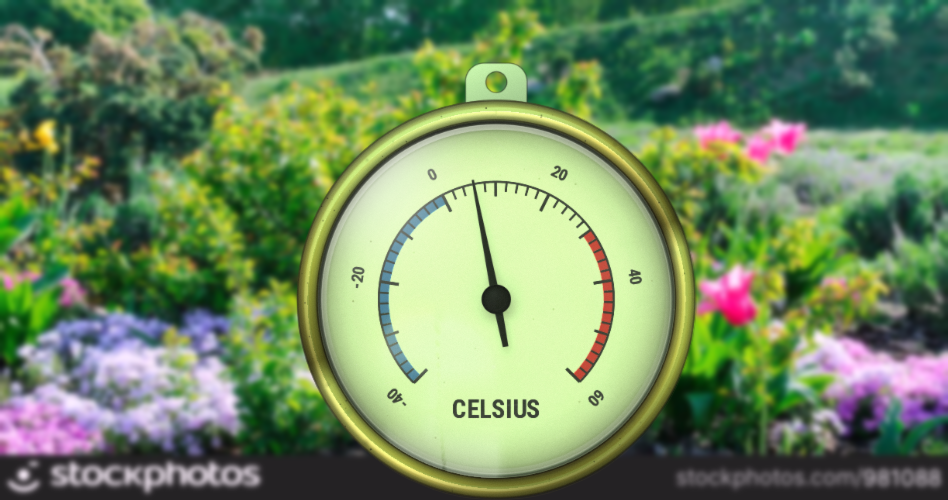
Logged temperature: 6 °C
